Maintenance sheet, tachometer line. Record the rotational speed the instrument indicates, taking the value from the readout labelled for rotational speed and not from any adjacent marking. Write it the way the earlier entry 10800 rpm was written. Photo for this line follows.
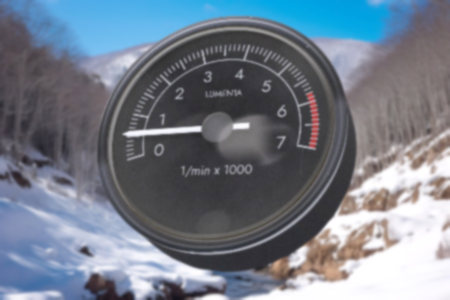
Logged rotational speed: 500 rpm
